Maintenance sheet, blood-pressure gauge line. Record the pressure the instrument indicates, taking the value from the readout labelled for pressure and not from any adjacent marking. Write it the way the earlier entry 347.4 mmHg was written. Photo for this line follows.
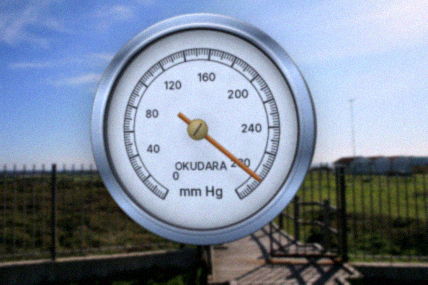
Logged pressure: 280 mmHg
